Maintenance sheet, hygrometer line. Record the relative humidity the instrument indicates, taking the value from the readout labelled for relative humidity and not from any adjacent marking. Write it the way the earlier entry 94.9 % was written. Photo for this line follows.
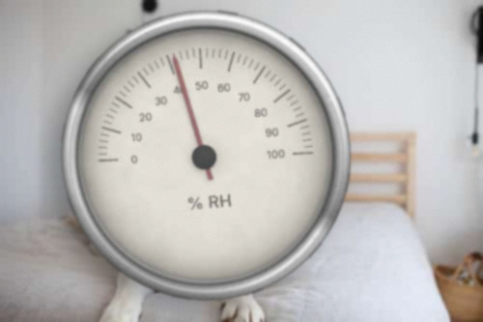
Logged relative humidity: 42 %
